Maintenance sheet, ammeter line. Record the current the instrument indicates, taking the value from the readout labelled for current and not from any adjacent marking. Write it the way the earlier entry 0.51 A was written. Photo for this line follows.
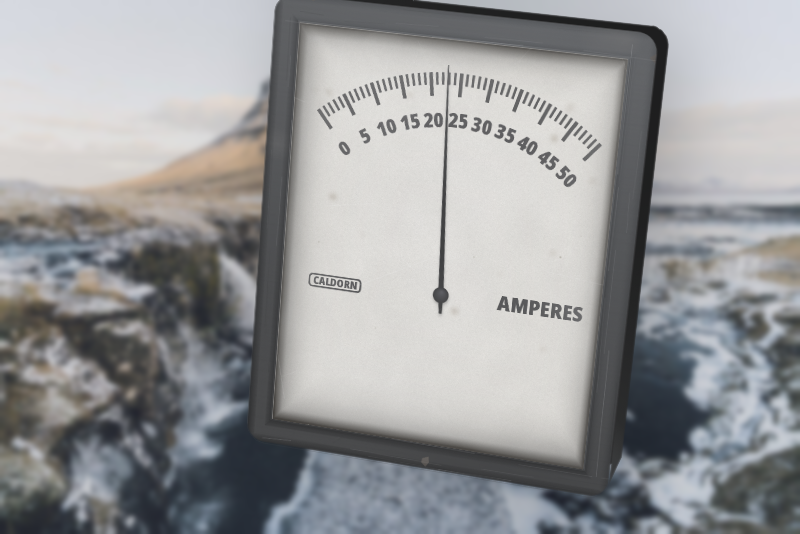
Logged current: 23 A
